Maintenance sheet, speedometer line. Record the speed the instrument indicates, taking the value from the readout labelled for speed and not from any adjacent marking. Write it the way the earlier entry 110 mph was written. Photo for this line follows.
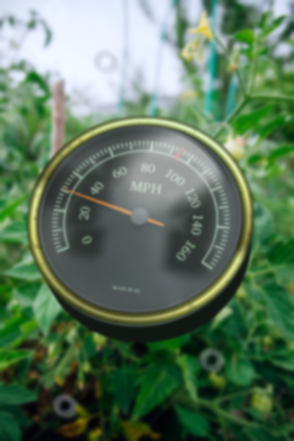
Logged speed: 30 mph
